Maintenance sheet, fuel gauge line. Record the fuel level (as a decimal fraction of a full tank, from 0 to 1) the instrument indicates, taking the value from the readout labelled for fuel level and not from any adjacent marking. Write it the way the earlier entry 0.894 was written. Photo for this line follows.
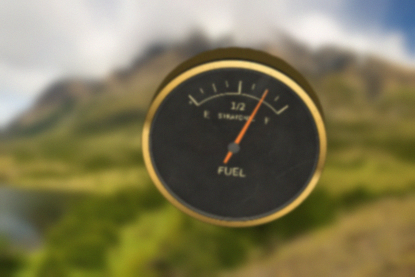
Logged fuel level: 0.75
